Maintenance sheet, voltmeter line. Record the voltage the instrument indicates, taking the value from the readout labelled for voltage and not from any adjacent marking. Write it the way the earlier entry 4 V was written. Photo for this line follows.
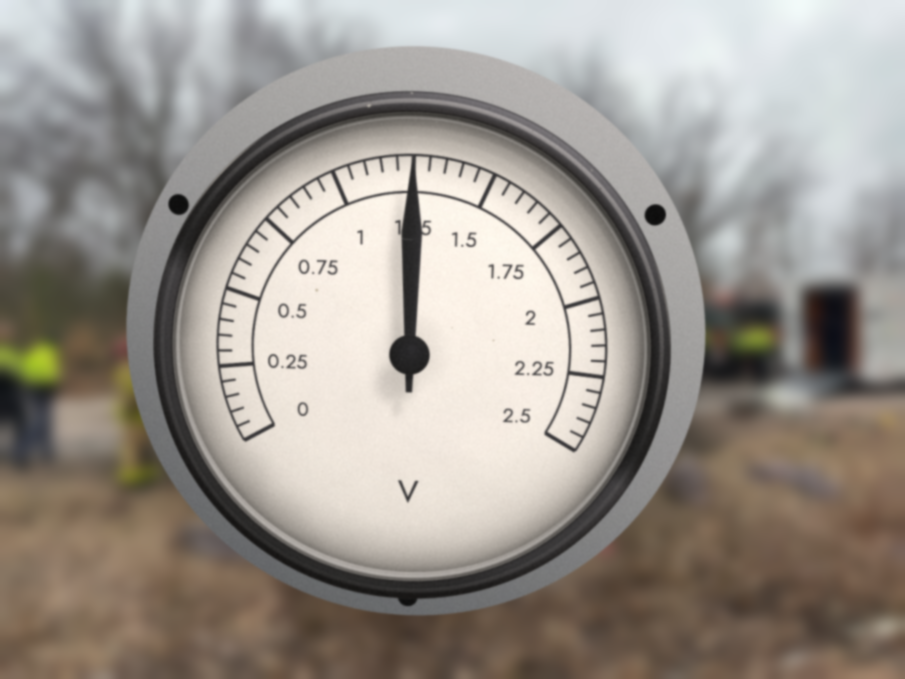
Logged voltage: 1.25 V
